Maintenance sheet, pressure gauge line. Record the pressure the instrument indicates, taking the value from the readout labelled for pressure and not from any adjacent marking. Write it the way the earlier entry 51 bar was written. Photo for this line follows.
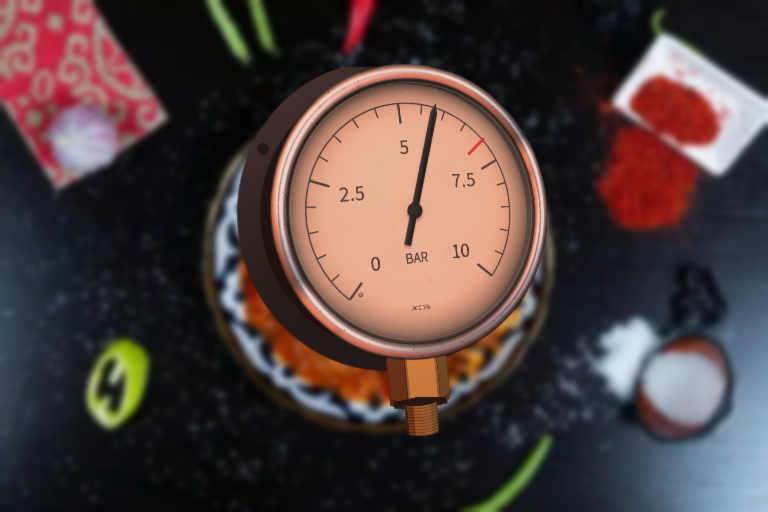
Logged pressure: 5.75 bar
